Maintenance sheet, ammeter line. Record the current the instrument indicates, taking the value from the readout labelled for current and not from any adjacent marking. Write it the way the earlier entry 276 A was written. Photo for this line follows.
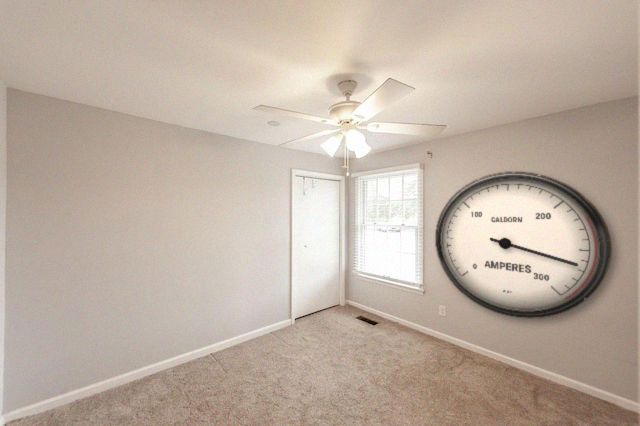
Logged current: 265 A
